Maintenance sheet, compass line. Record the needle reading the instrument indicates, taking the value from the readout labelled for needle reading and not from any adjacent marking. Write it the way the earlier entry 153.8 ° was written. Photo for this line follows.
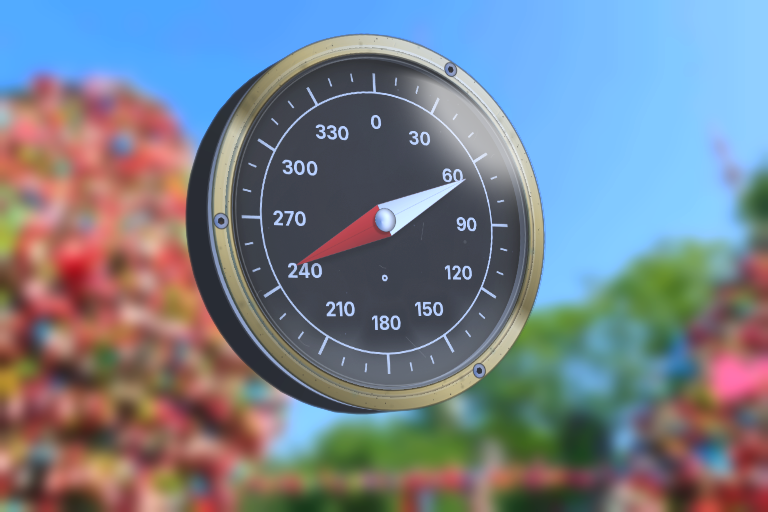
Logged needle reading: 245 °
